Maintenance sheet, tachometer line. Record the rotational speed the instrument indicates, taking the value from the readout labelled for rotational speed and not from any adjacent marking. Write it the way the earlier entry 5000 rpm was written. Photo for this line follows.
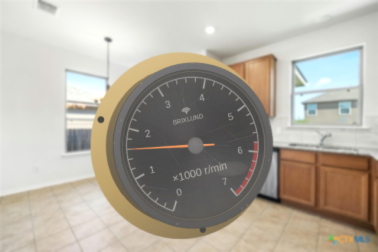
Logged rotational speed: 1600 rpm
